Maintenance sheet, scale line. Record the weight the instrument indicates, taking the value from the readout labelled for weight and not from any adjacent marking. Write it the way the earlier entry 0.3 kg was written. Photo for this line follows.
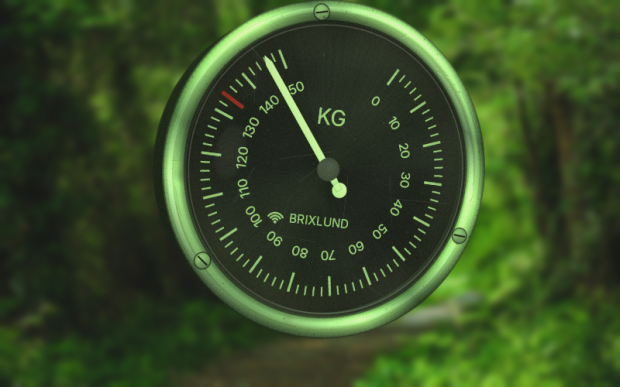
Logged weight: 146 kg
